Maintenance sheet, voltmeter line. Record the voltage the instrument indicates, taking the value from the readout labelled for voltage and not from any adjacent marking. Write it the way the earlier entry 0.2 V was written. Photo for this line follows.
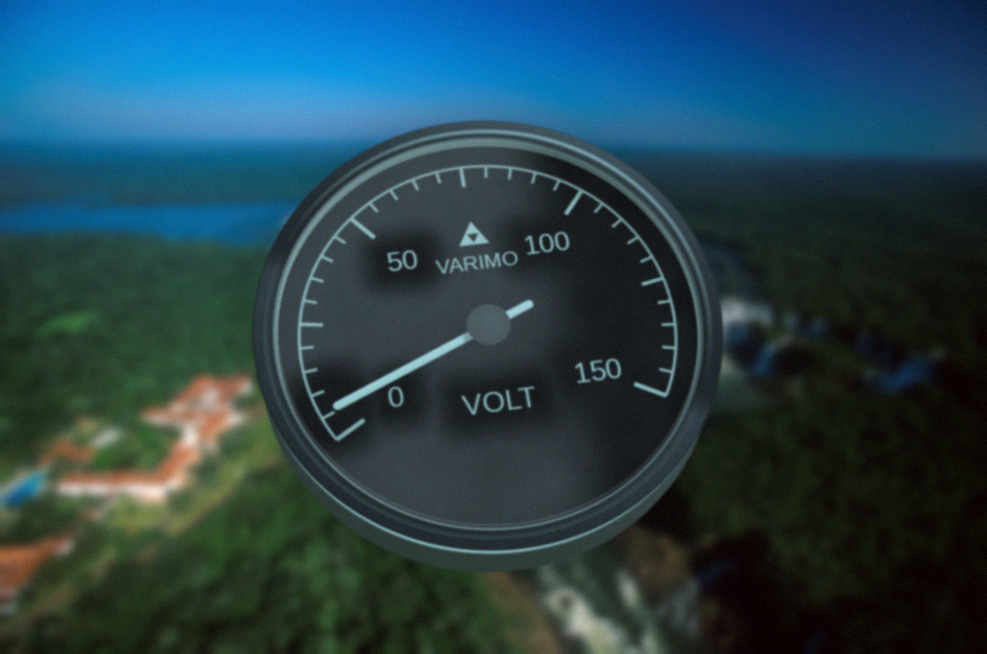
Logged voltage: 5 V
